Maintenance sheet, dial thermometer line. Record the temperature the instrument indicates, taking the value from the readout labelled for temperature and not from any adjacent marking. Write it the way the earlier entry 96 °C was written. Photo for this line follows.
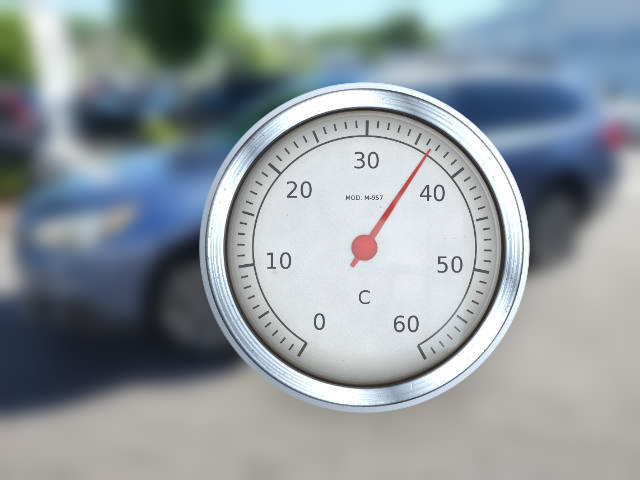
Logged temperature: 36.5 °C
